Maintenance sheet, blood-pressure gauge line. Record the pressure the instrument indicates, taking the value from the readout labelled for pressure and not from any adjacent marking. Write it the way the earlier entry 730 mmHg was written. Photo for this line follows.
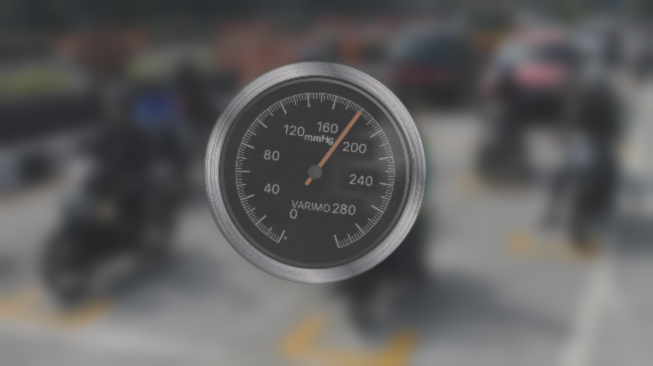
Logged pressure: 180 mmHg
